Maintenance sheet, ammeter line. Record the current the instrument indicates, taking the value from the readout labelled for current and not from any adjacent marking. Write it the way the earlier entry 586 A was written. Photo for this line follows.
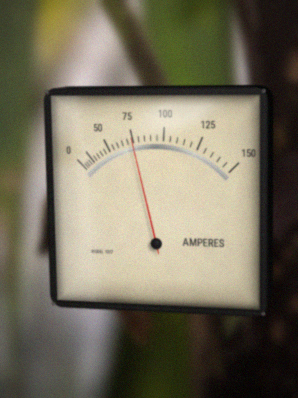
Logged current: 75 A
